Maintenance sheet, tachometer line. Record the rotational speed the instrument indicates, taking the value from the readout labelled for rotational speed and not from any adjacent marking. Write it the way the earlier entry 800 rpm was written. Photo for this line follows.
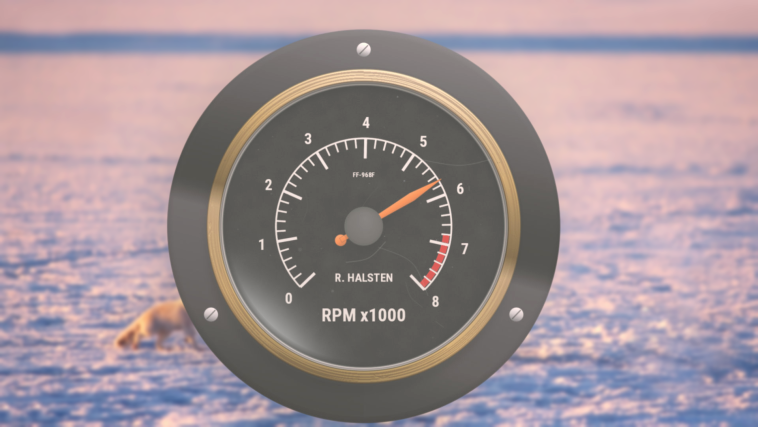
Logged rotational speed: 5700 rpm
